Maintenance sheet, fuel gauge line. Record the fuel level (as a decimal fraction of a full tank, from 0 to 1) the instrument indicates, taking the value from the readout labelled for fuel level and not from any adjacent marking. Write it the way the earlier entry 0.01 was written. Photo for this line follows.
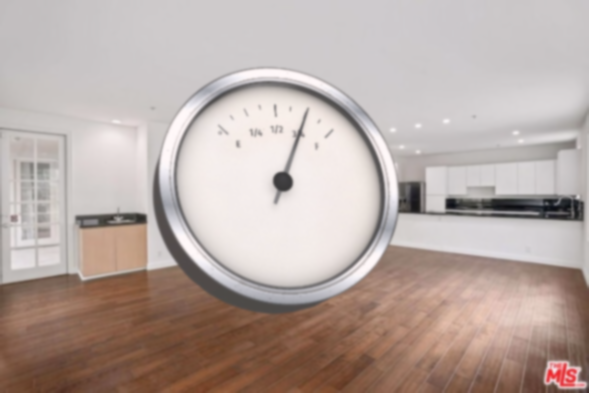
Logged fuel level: 0.75
